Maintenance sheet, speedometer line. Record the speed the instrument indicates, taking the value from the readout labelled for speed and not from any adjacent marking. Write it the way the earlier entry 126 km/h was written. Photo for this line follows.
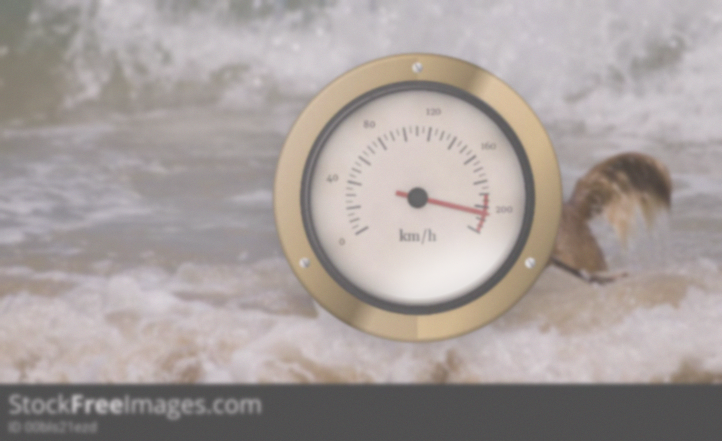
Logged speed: 205 km/h
